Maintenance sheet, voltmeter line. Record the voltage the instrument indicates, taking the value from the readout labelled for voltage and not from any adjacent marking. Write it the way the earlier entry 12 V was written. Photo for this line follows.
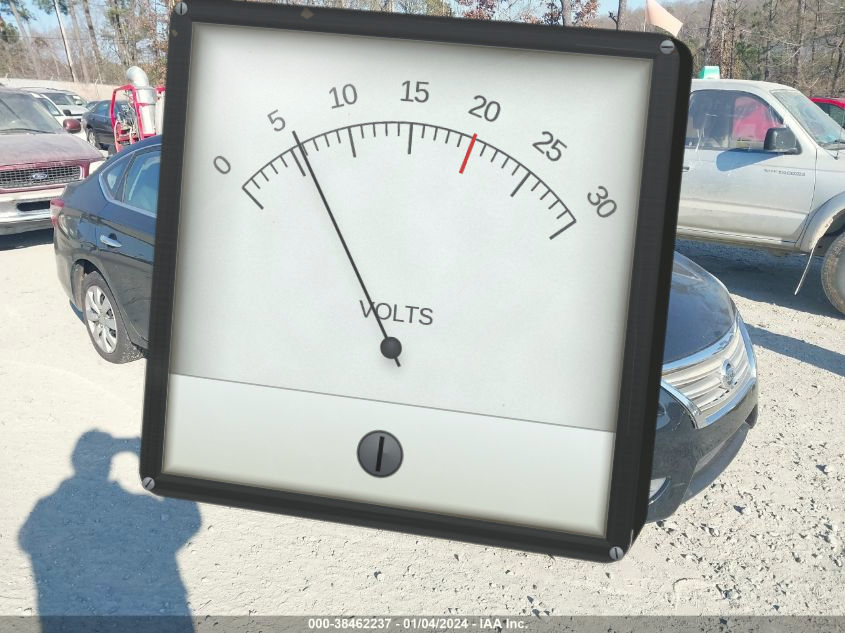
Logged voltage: 6 V
